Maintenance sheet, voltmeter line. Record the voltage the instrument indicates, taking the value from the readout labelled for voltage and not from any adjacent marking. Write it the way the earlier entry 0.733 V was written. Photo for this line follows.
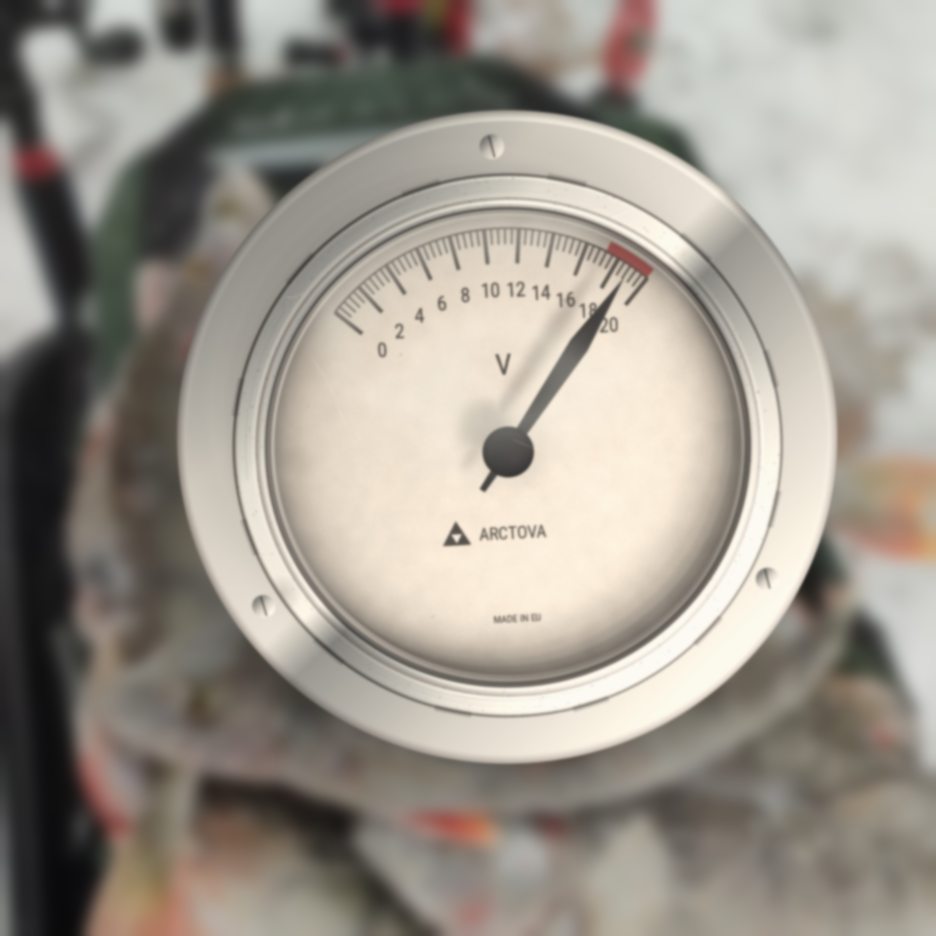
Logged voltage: 18.8 V
